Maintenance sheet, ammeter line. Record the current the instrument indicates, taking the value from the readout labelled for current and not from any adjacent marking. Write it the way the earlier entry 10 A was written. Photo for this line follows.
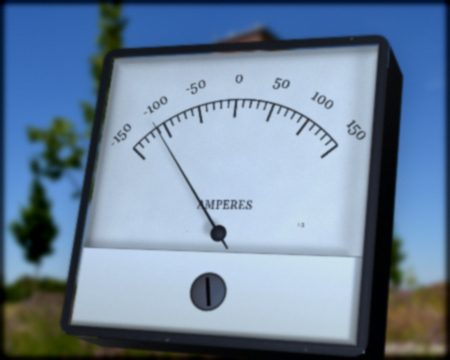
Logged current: -110 A
